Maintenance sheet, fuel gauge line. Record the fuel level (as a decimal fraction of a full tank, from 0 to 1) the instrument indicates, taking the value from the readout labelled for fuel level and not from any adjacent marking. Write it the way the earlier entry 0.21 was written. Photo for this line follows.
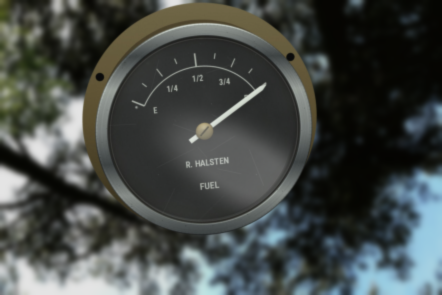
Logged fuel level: 1
